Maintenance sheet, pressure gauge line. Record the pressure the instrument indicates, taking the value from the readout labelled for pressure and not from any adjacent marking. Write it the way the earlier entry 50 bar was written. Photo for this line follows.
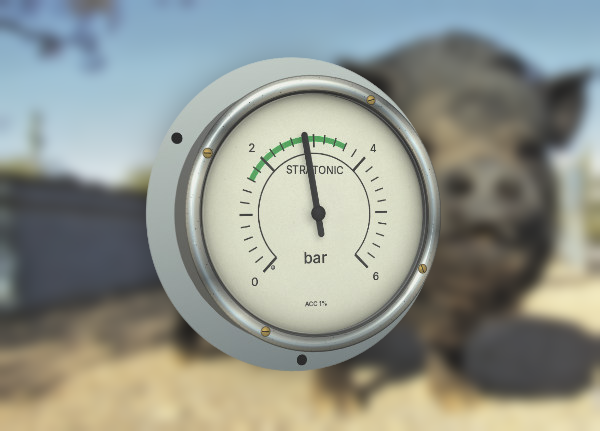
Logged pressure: 2.8 bar
